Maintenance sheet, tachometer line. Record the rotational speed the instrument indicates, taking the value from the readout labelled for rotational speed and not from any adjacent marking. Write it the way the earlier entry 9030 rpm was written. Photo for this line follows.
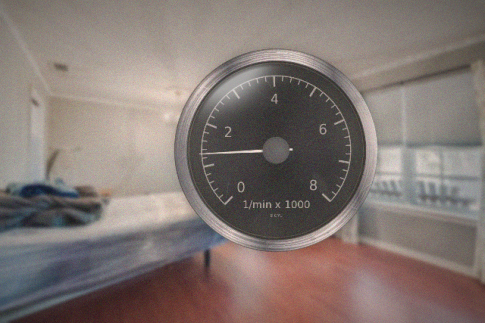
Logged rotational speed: 1300 rpm
